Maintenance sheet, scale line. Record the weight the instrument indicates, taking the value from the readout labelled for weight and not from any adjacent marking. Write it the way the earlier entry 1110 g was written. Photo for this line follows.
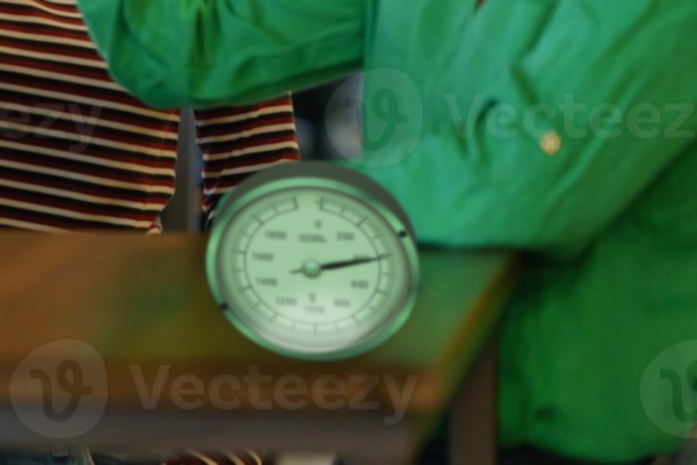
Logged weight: 400 g
